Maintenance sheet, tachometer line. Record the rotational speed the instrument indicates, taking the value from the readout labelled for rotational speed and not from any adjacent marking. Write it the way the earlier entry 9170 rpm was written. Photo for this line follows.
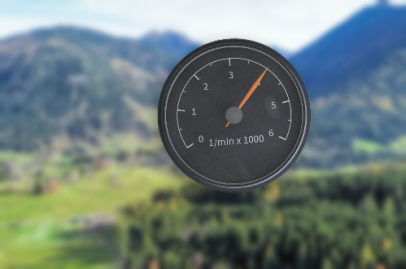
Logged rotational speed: 4000 rpm
